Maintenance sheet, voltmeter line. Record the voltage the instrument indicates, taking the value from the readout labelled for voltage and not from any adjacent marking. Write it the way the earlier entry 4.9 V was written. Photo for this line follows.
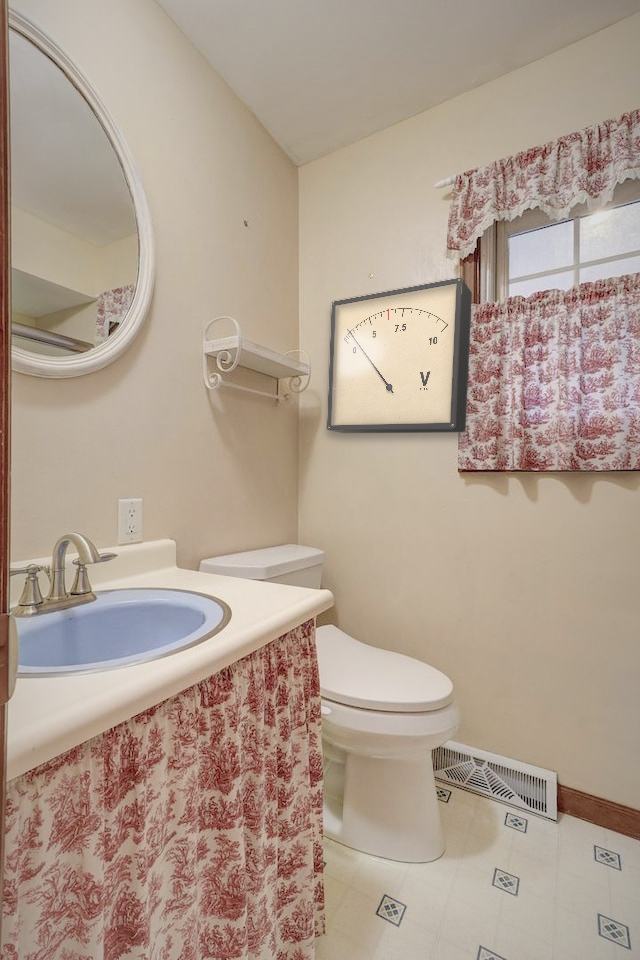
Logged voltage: 2.5 V
